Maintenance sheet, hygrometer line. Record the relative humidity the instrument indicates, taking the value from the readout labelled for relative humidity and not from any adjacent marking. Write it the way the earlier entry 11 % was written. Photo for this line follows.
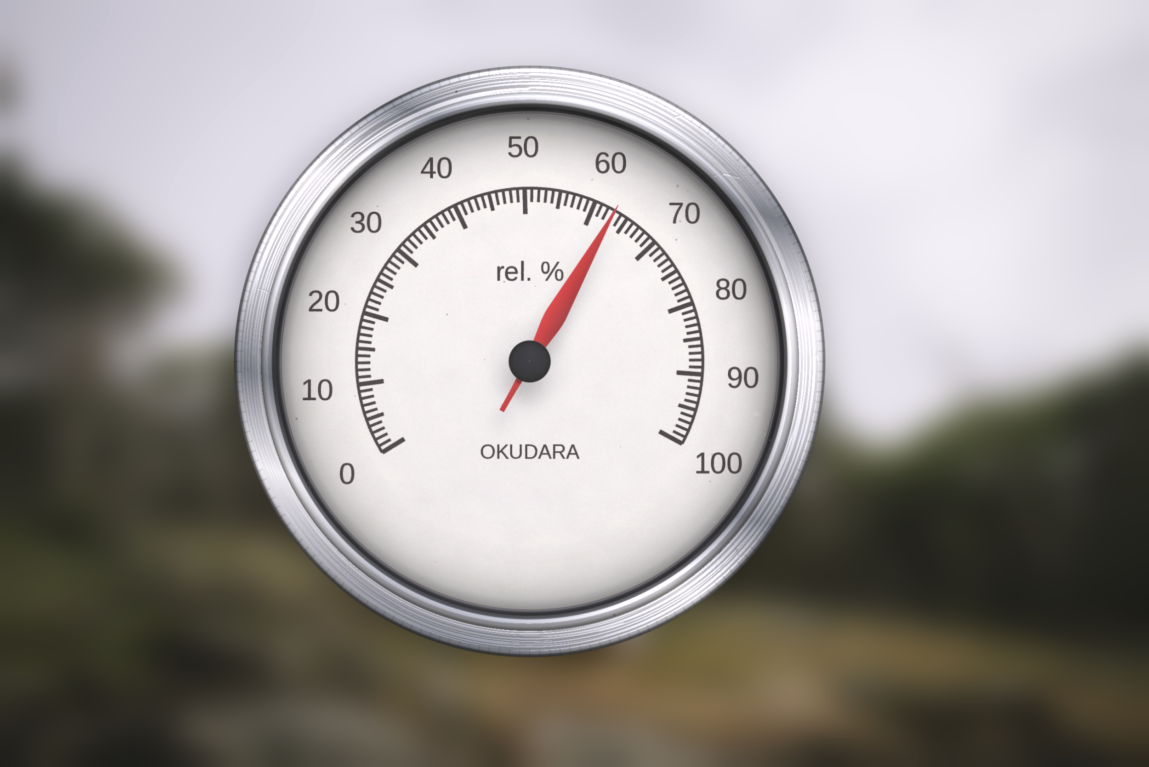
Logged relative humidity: 63 %
